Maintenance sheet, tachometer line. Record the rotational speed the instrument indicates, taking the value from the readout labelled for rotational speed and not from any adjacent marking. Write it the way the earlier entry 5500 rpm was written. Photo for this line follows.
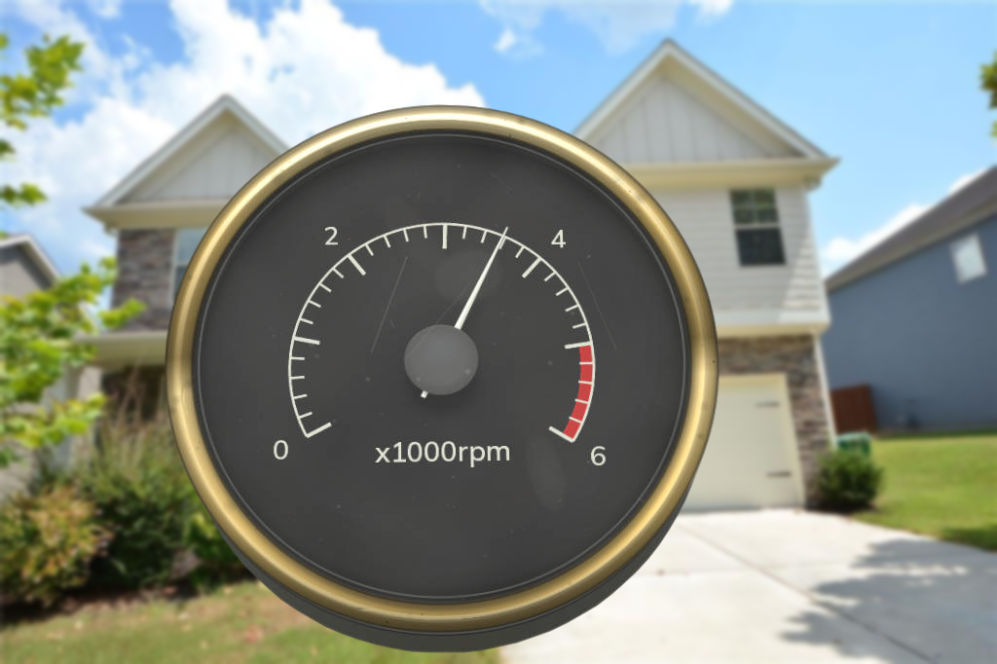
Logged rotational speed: 3600 rpm
